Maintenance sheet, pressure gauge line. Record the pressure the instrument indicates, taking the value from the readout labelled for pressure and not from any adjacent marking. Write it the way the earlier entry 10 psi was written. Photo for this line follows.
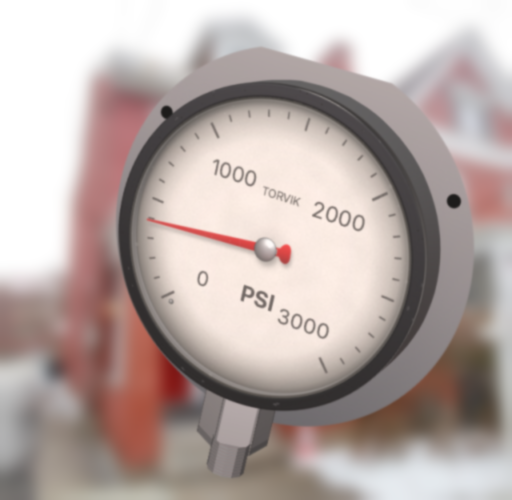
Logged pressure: 400 psi
